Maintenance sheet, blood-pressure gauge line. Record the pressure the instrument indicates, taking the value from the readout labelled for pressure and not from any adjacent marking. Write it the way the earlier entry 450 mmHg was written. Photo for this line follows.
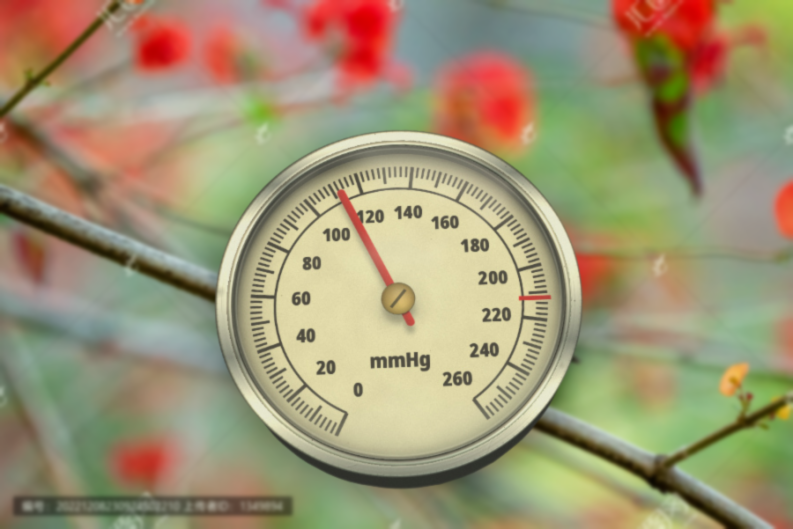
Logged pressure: 112 mmHg
